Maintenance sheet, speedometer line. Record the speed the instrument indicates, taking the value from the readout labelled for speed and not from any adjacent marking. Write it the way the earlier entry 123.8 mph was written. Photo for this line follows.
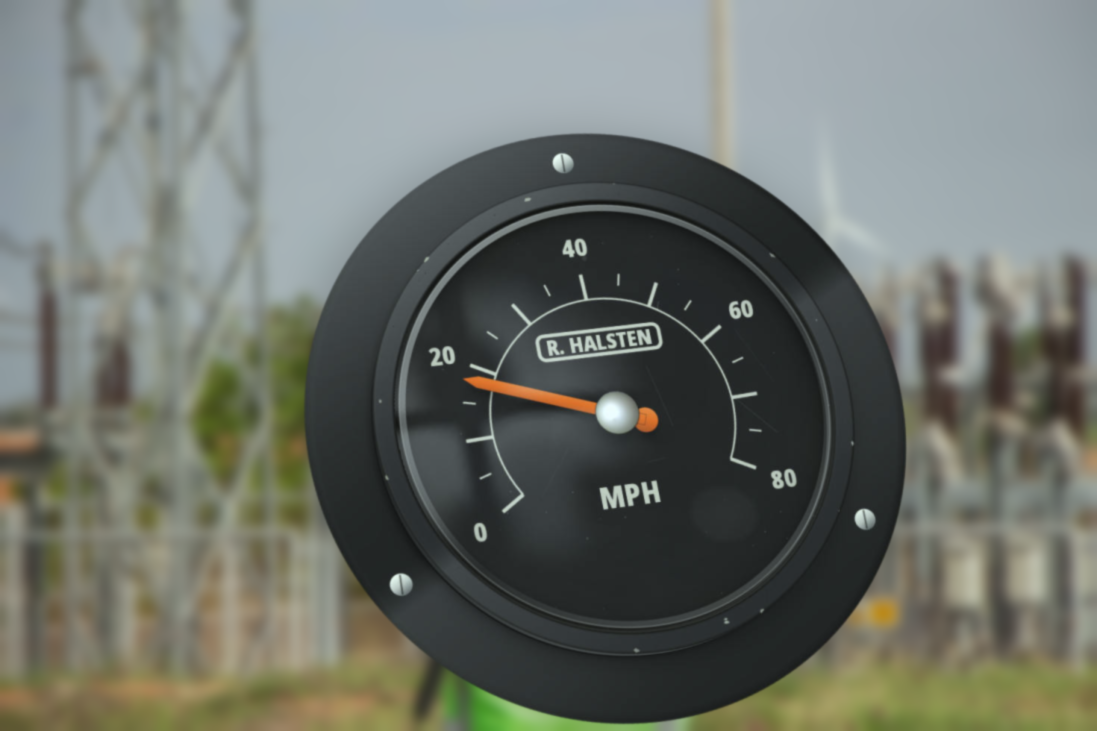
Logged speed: 17.5 mph
